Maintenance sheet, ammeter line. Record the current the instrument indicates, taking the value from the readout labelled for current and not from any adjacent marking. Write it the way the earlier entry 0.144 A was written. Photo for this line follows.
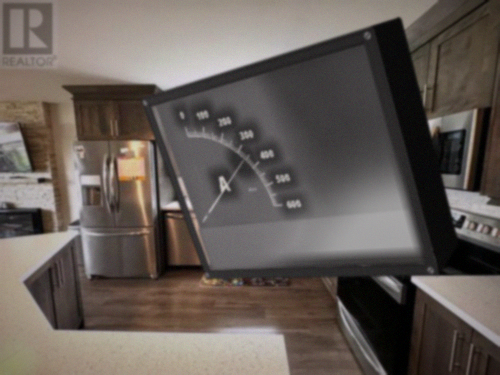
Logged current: 350 A
